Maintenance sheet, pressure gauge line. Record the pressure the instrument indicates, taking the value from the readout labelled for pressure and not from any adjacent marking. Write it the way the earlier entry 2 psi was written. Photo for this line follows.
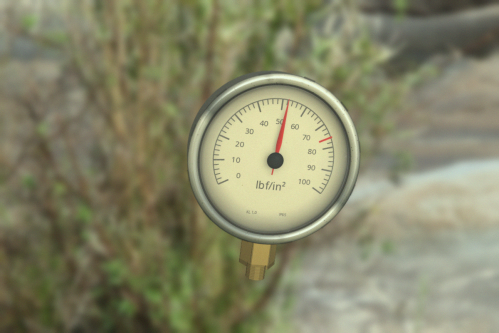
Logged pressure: 52 psi
